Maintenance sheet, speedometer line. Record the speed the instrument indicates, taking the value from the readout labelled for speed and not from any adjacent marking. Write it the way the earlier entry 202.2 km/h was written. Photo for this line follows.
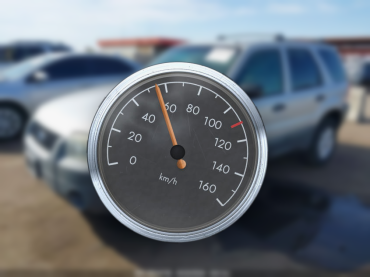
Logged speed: 55 km/h
